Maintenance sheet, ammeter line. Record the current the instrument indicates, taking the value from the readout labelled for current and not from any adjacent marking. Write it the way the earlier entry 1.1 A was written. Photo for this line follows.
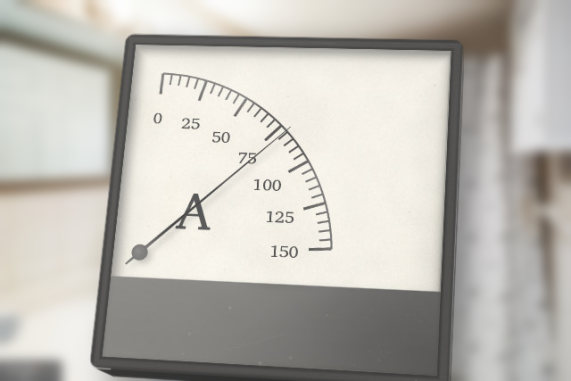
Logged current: 80 A
